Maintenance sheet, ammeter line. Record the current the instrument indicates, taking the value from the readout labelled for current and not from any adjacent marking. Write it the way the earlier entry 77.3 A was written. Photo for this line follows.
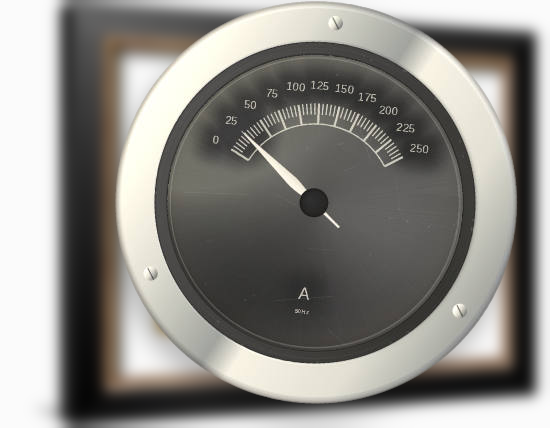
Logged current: 25 A
